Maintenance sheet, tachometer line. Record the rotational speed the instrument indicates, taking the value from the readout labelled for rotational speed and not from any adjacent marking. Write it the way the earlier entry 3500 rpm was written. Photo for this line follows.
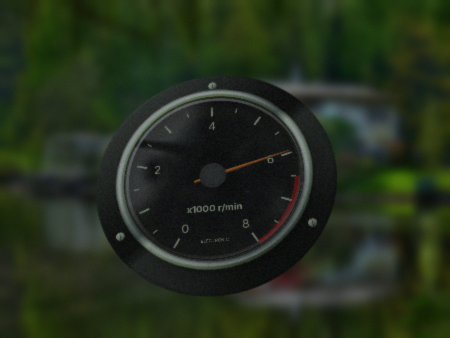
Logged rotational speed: 6000 rpm
